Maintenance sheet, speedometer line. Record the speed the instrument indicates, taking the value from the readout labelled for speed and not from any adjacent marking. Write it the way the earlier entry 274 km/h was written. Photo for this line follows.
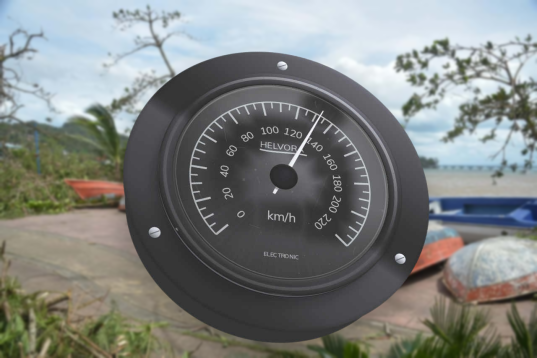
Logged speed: 132.5 km/h
